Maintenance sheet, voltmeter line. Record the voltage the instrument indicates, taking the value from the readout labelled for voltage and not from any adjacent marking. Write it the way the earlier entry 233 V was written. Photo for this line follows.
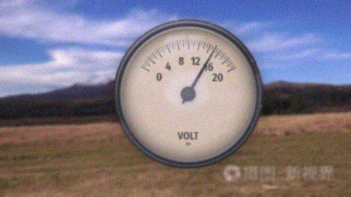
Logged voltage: 15 V
